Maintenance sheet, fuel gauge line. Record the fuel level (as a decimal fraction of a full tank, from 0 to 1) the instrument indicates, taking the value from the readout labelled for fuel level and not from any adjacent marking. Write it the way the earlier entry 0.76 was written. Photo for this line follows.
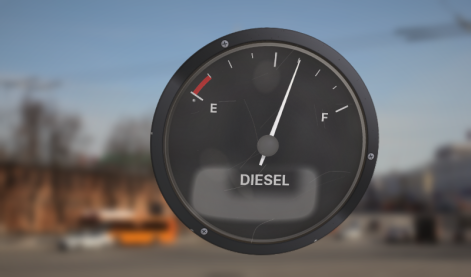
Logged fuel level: 0.625
